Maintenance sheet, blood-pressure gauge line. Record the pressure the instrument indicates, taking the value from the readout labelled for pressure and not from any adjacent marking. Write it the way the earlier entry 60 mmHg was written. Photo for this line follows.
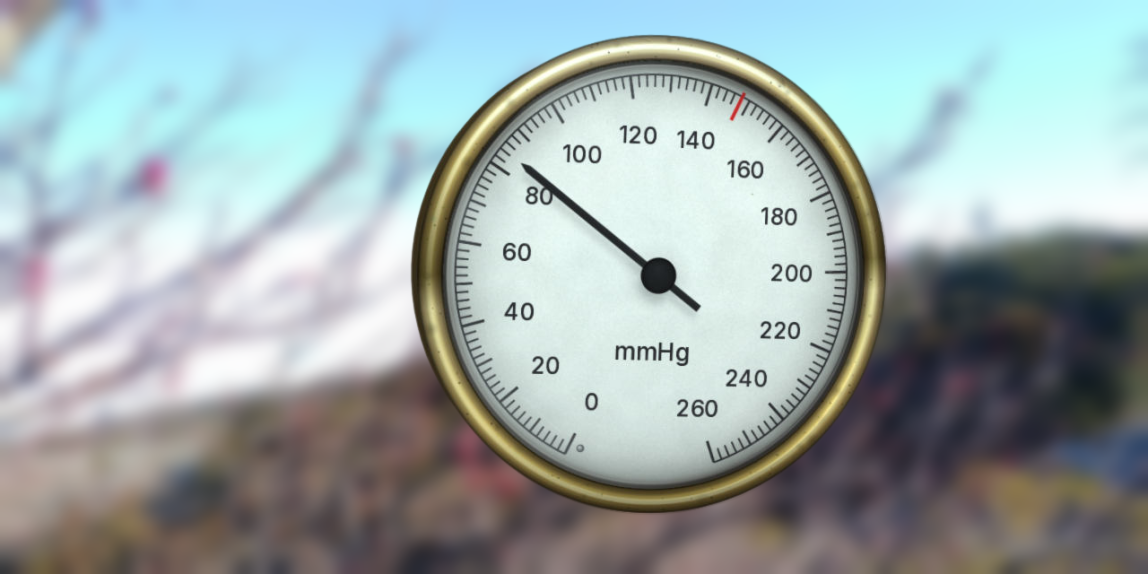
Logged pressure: 84 mmHg
